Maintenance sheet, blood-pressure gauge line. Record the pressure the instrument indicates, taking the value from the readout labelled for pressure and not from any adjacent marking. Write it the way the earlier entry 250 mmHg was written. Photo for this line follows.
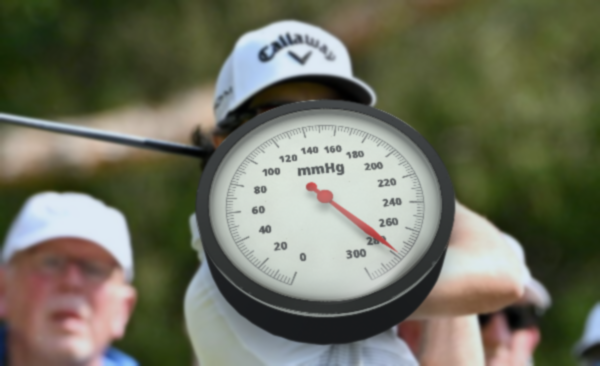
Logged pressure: 280 mmHg
